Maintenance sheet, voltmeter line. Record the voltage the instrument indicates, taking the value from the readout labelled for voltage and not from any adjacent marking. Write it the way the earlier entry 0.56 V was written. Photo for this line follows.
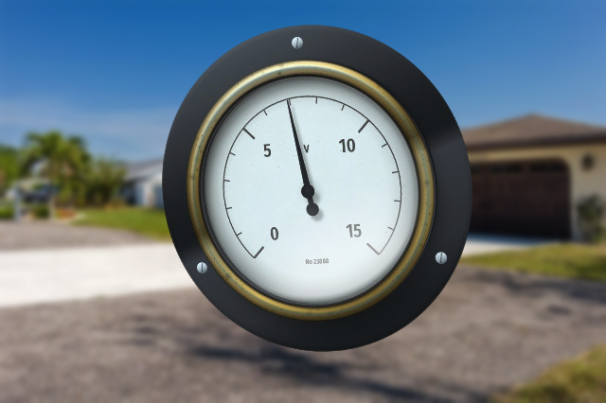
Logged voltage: 7 V
